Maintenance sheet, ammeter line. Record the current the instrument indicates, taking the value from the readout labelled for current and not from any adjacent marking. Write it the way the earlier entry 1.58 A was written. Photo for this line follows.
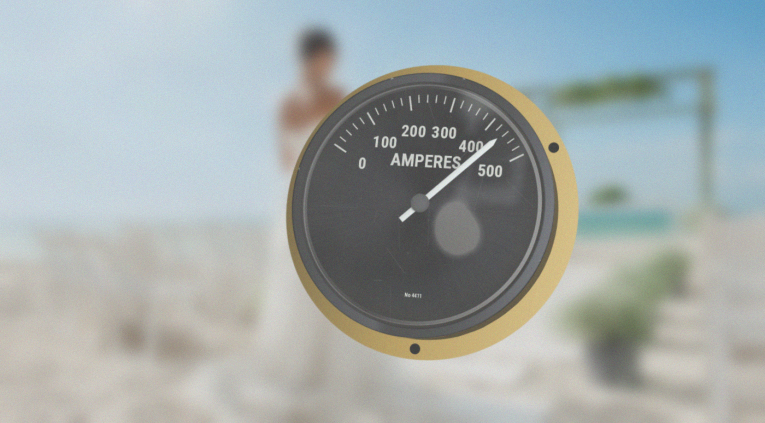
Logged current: 440 A
